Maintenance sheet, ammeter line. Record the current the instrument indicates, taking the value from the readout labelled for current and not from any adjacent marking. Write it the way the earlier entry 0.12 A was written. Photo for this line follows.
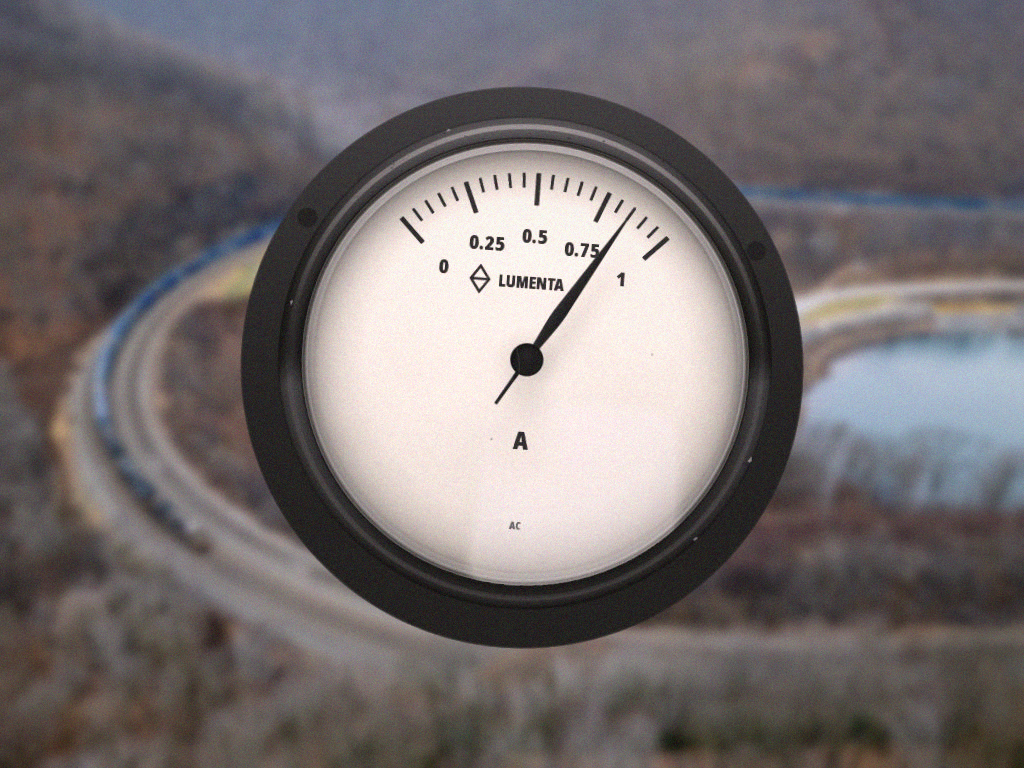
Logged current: 0.85 A
